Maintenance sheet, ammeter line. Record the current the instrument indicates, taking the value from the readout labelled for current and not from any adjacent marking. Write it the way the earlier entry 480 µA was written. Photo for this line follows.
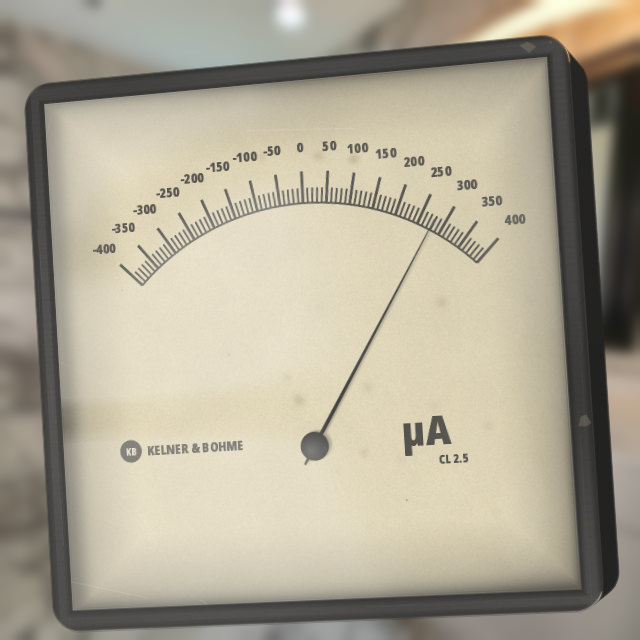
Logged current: 280 µA
